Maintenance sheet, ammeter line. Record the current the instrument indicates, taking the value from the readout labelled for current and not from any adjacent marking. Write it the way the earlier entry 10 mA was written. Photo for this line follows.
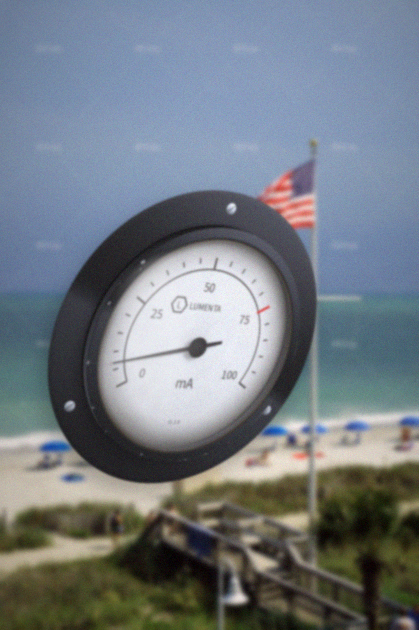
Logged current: 7.5 mA
